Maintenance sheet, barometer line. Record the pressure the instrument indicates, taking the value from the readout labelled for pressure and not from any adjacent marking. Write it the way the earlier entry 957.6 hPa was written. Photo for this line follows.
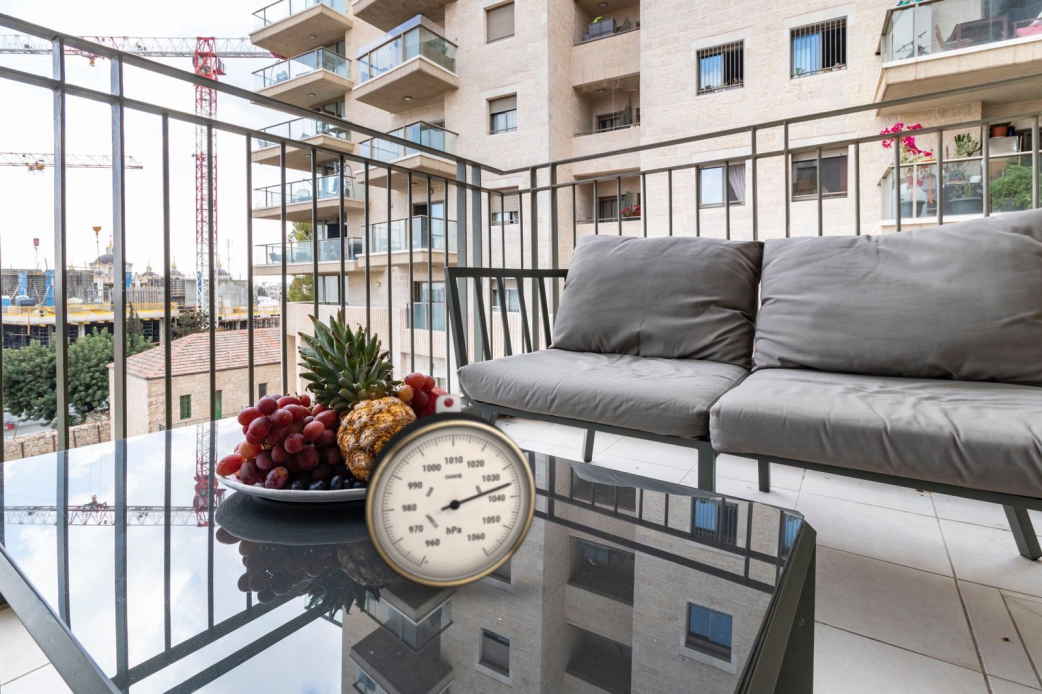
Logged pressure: 1035 hPa
